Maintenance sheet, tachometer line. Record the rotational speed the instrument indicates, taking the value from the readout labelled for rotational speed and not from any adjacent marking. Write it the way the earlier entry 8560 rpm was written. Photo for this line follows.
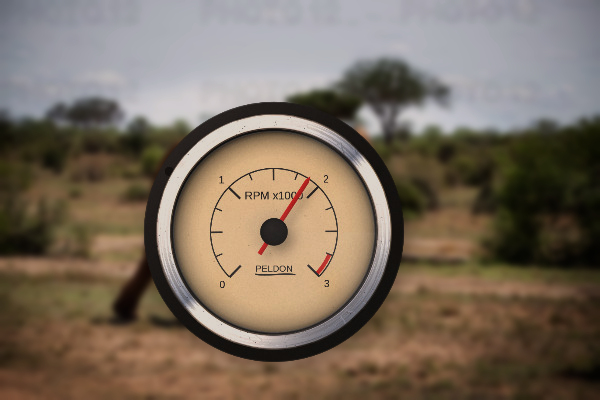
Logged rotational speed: 1875 rpm
